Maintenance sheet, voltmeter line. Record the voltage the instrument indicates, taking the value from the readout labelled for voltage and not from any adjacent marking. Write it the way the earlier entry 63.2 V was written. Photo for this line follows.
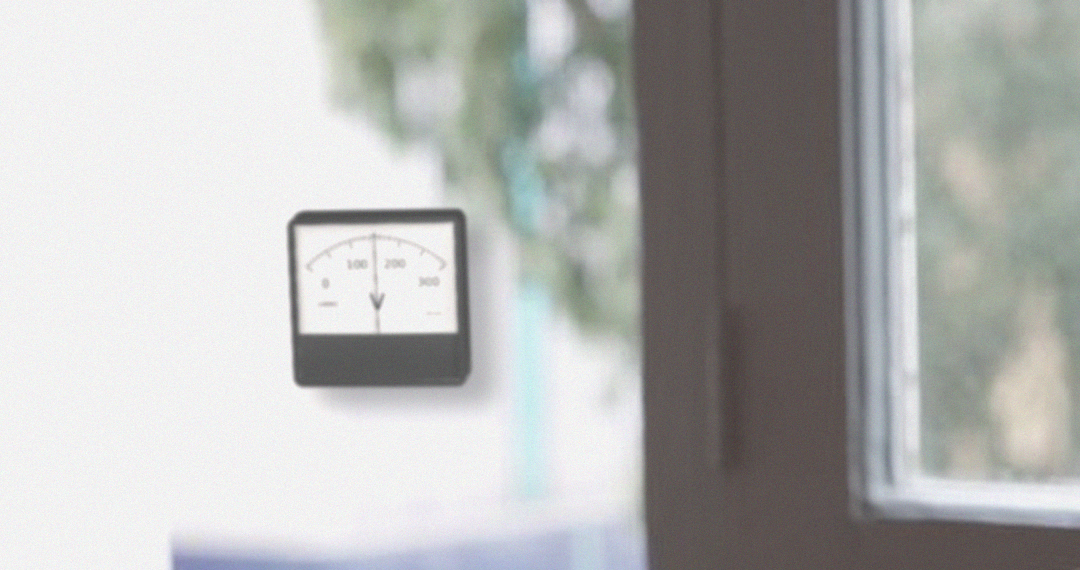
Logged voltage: 150 V
